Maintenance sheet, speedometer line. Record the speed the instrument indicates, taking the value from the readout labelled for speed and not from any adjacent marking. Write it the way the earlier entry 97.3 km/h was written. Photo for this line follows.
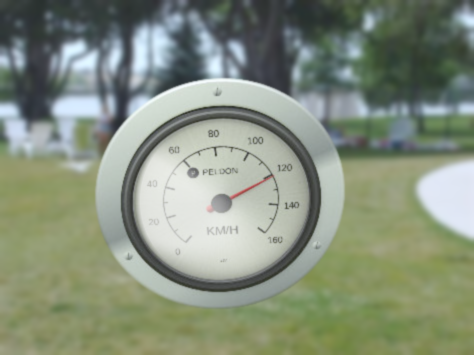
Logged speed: 120 km/h
